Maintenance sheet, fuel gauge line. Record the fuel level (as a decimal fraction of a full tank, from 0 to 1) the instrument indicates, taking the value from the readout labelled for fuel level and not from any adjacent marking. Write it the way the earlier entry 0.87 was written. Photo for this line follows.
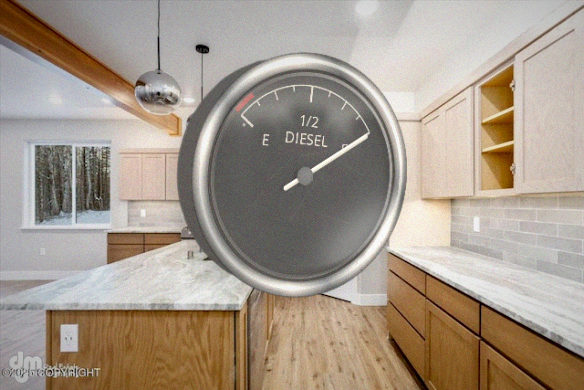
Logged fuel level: 1
